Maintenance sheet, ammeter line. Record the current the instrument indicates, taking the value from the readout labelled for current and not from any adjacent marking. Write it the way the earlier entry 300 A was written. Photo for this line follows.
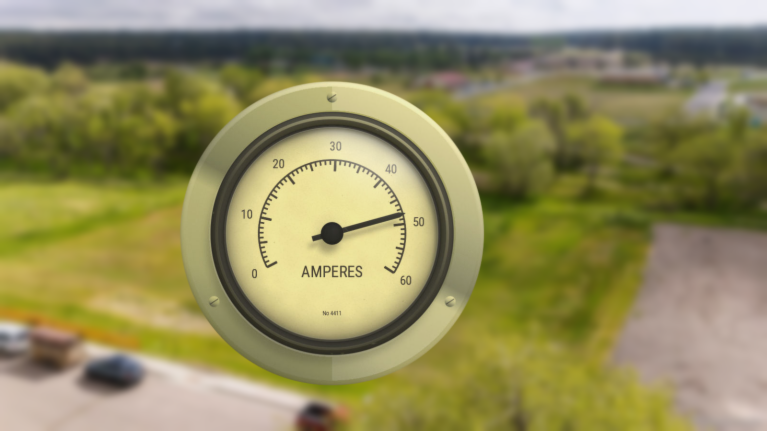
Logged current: 48 A
